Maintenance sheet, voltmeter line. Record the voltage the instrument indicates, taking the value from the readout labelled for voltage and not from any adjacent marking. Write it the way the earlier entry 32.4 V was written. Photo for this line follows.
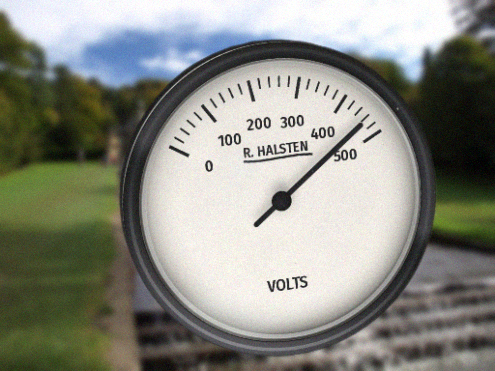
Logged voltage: 460 V
